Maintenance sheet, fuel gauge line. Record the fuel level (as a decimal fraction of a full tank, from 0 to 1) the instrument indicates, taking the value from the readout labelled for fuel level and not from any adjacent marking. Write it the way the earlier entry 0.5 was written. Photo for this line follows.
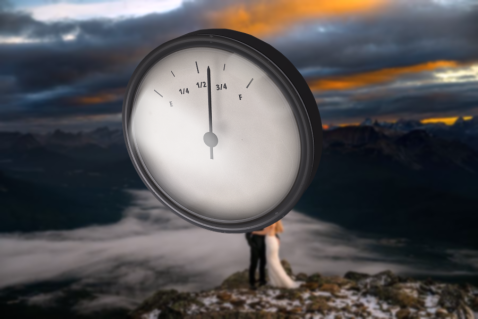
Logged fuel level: 0.625
